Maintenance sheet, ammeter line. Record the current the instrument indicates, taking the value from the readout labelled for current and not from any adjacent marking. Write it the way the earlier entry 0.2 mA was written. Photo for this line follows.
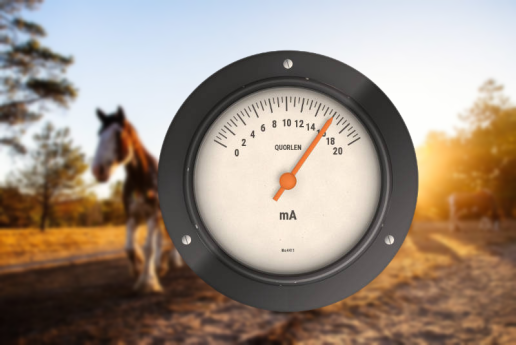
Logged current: 16 mA
